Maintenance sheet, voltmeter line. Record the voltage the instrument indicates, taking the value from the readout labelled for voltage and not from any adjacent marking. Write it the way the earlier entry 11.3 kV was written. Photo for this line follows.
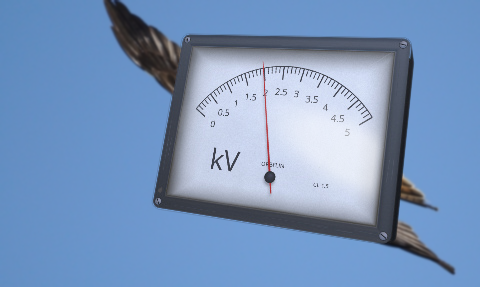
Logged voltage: 2 kV
